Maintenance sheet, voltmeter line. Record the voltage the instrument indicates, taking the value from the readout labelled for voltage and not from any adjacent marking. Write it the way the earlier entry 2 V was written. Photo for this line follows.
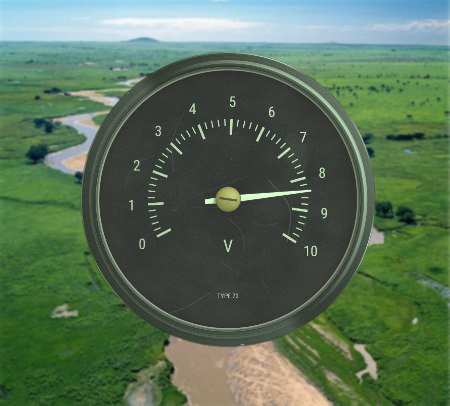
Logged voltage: 8.4 V
